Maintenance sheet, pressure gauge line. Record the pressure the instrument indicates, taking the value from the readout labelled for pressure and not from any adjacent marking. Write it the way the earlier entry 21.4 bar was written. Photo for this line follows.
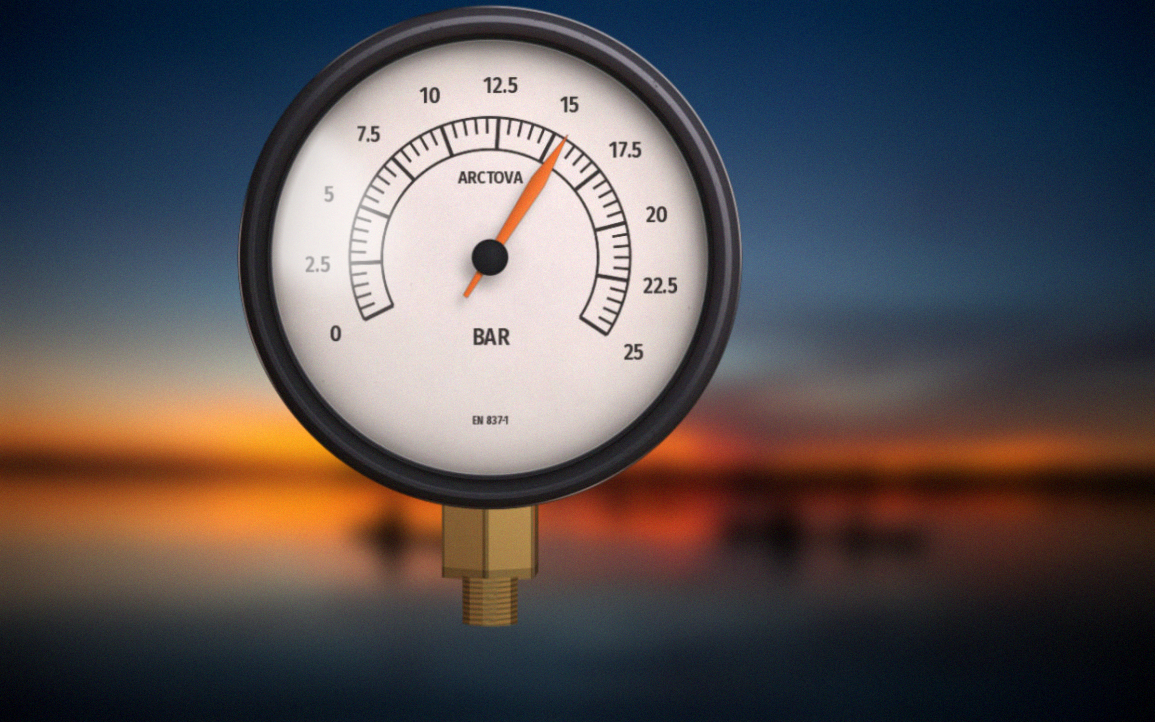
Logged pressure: 15.5 bar
